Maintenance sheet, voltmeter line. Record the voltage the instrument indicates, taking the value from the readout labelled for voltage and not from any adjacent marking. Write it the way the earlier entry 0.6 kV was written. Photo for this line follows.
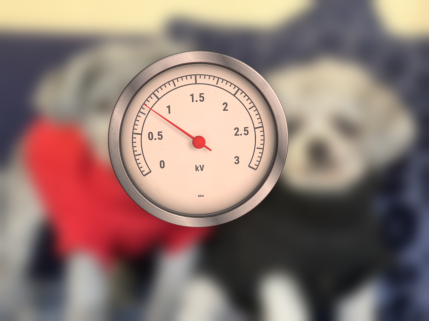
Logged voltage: 0.85 kV
